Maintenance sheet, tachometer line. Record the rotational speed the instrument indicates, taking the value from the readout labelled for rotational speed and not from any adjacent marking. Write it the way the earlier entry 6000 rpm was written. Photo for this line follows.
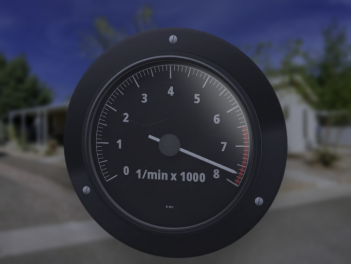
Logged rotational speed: 7700 rpm
